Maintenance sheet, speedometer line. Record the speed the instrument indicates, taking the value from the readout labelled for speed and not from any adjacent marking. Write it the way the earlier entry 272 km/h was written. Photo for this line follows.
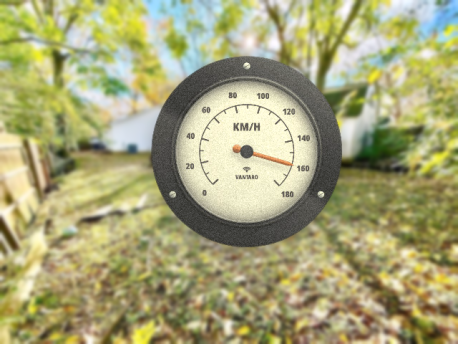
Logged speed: 160 km/h
